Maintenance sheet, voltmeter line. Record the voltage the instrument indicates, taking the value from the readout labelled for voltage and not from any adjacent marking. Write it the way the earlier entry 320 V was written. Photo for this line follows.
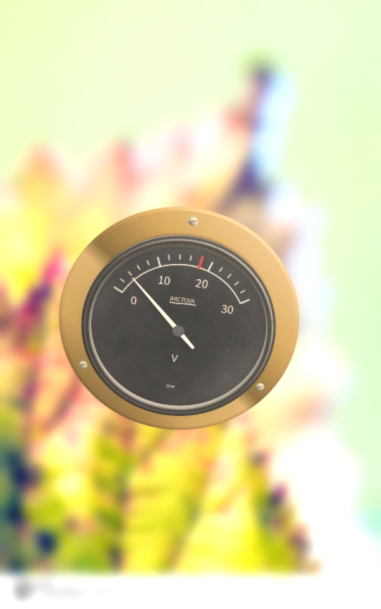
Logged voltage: 4 V
